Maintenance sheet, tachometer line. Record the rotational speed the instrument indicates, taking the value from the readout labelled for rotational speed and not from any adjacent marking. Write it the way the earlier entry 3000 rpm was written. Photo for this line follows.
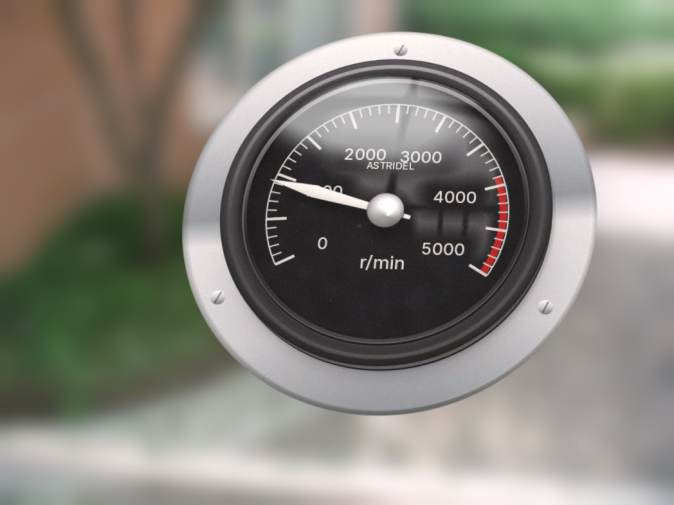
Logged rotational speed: 900 rpm
